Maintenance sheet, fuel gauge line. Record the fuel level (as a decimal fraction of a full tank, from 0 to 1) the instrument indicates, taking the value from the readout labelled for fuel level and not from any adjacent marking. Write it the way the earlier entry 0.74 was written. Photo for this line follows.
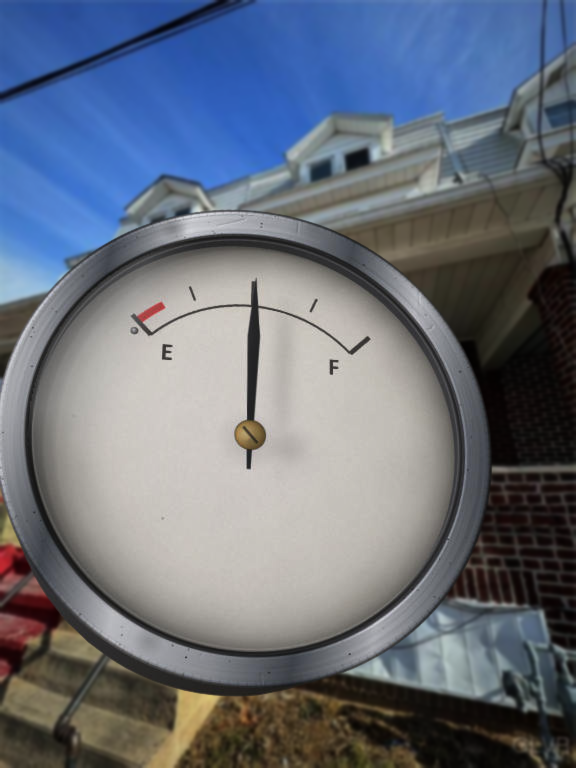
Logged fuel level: 0.5
